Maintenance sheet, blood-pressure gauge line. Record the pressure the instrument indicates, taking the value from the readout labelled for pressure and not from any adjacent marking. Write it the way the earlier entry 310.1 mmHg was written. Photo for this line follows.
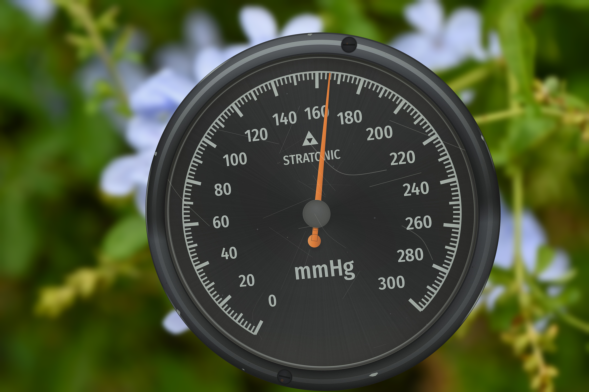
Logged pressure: 166 mmHg
